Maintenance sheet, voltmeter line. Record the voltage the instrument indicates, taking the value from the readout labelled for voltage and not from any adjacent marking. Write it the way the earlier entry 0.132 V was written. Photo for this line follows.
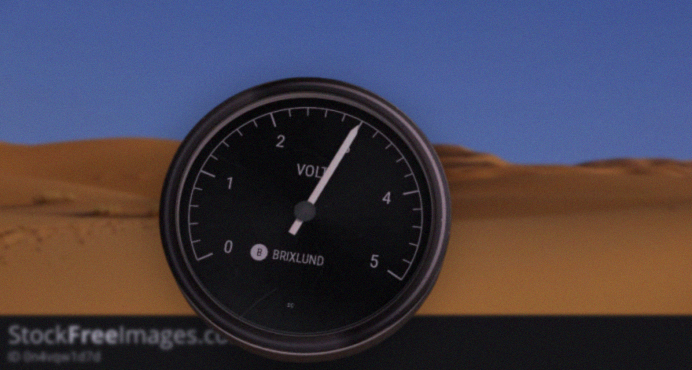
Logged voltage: 3 V
